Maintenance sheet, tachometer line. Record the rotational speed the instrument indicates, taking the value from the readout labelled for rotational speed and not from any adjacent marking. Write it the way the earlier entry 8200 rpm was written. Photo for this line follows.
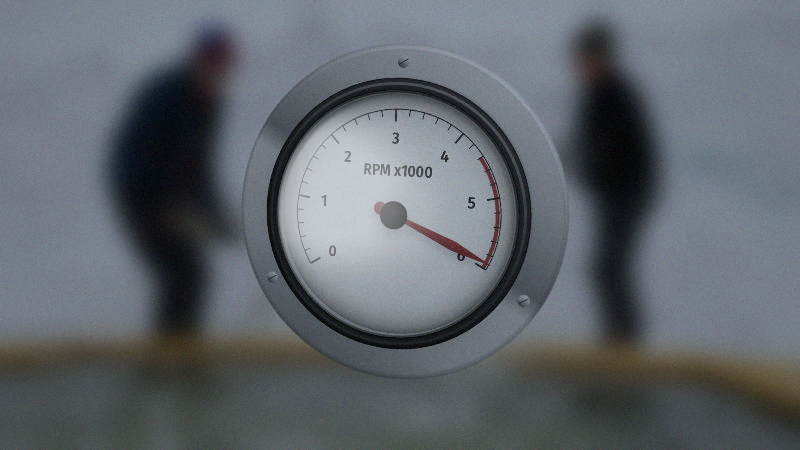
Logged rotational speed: 5900 rpm
